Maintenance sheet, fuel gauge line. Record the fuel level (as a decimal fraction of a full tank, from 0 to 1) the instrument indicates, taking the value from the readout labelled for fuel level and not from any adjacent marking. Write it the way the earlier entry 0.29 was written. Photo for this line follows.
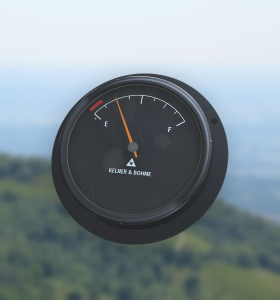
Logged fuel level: 0.25
